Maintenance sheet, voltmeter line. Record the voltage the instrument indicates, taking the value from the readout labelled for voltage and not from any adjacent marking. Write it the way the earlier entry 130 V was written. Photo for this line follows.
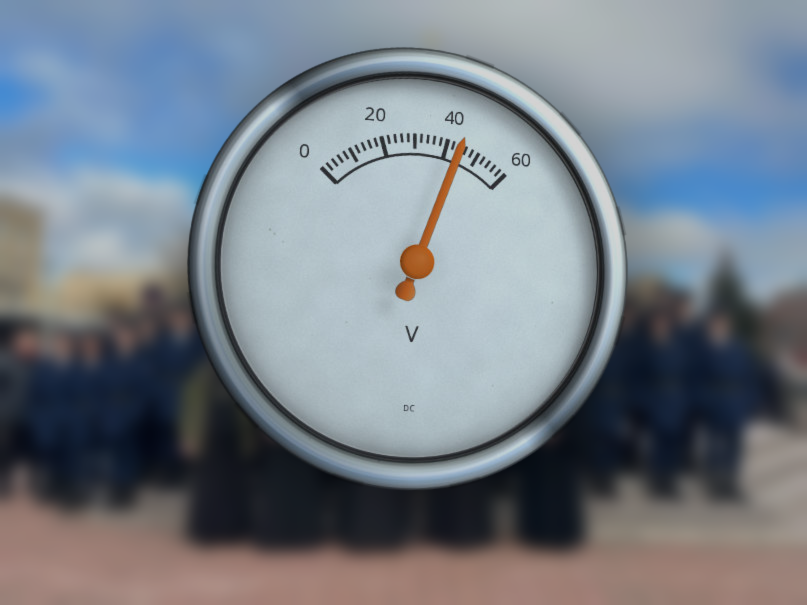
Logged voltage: 44 V
